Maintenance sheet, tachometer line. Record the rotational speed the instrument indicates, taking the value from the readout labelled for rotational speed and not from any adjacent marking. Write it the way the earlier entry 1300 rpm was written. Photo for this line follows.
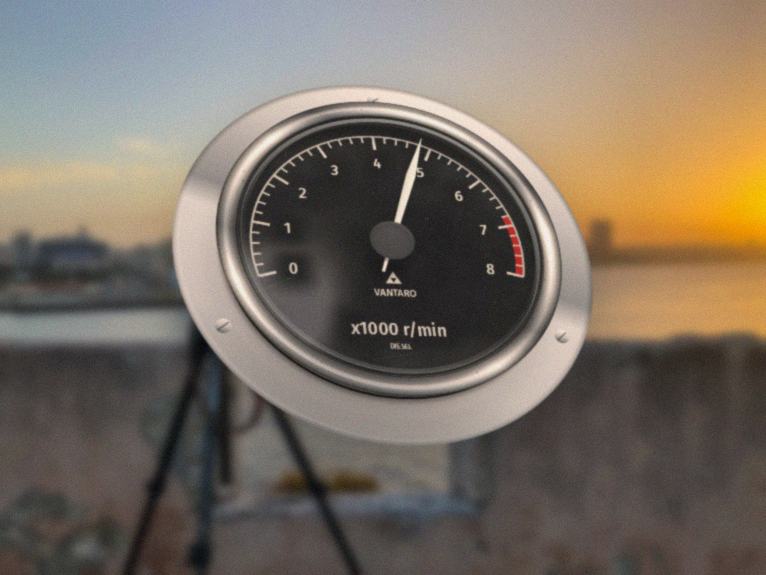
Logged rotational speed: 4800 rpm
